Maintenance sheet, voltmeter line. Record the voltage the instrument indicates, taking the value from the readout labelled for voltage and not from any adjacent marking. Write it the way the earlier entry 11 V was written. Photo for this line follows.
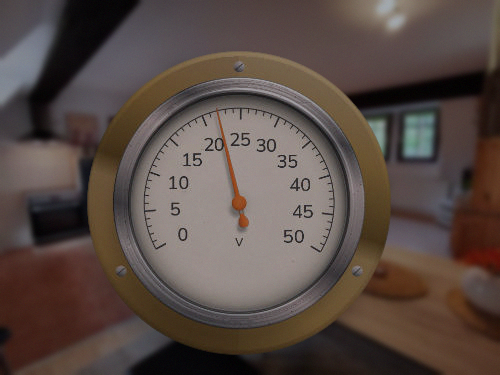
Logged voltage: 22 V
